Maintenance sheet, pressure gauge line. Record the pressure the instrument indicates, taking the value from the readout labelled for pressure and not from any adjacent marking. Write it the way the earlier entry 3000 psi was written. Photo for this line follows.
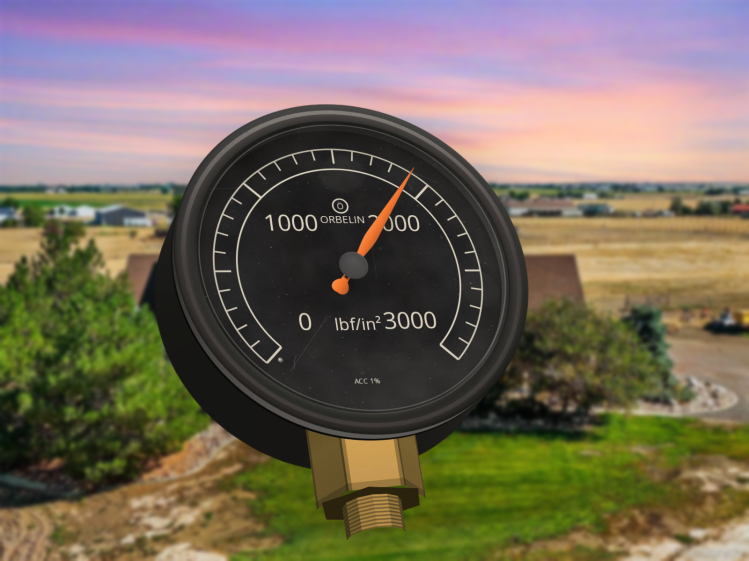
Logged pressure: 1900 psi
